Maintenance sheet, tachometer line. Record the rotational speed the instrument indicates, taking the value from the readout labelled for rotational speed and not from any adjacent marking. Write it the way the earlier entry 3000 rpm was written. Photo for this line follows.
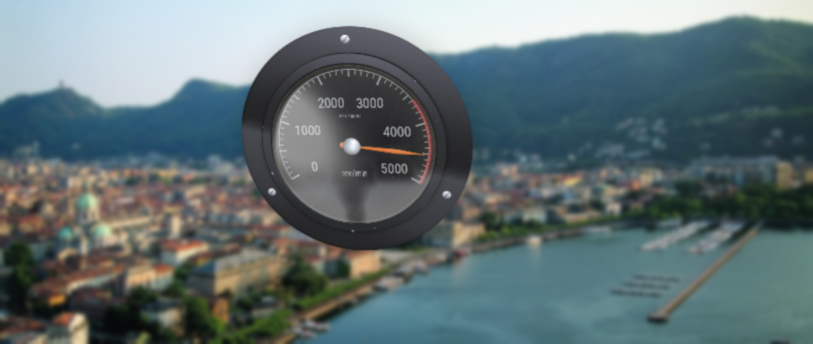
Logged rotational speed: 4500 rpm
